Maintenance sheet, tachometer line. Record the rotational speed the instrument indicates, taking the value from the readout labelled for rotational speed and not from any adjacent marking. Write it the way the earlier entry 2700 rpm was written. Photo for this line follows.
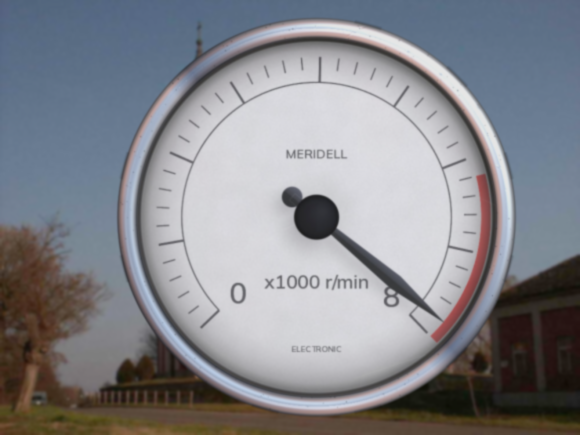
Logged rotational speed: 7800 rpm
